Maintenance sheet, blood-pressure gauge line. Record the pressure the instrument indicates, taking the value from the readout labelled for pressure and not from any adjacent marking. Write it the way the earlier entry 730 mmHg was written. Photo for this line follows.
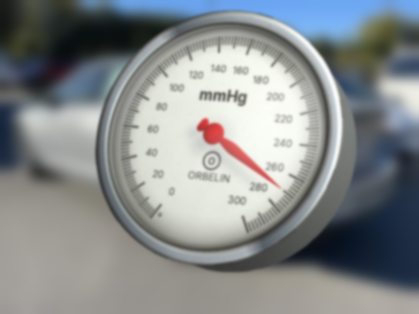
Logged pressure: 270 mmHg
